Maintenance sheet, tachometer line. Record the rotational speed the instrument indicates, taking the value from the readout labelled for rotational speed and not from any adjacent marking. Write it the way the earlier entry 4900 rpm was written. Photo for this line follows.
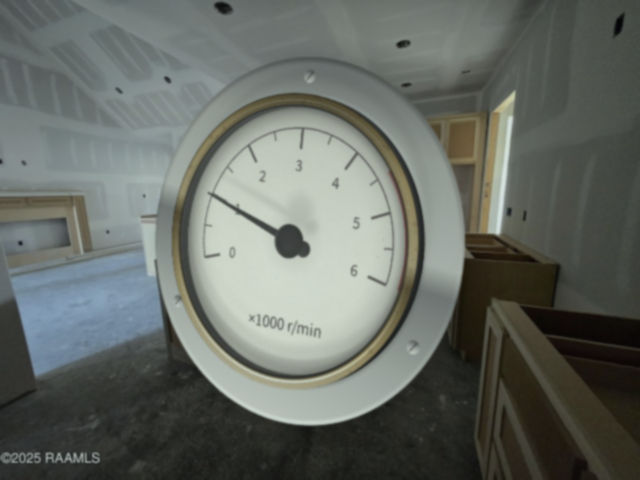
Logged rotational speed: 1000 rpm
